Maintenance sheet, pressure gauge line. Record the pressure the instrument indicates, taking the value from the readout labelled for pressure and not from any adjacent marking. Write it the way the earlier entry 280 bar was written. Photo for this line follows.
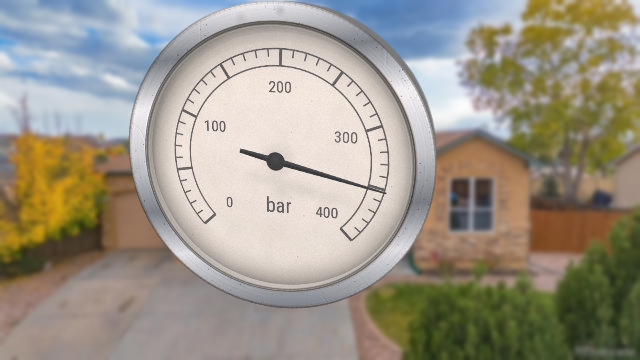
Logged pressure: 350 bar
